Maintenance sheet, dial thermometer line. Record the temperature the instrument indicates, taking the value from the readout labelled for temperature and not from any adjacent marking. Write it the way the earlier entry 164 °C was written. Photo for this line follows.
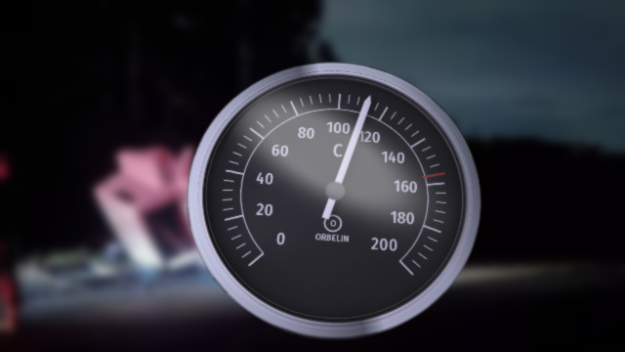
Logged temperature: 112 °C
